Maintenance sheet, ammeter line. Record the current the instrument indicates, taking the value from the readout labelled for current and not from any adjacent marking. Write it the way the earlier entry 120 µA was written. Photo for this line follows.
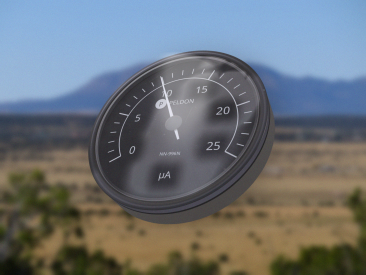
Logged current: 10 µA
